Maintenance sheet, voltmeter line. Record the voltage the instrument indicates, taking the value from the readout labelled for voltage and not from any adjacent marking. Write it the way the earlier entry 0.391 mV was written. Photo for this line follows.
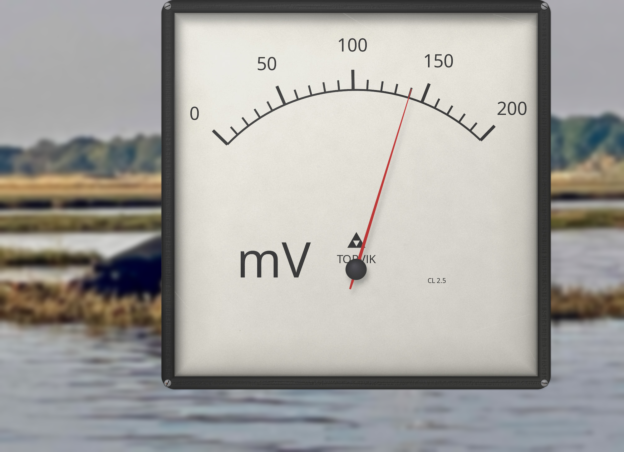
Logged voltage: 140 mV
